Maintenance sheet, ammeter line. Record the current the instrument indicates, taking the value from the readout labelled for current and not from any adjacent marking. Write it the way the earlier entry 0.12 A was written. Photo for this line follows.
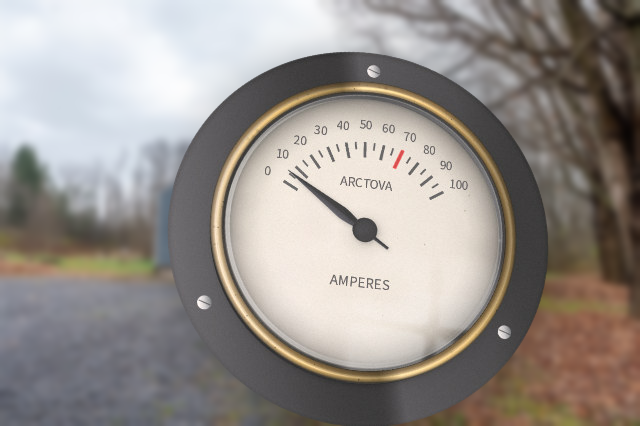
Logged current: 5 A
